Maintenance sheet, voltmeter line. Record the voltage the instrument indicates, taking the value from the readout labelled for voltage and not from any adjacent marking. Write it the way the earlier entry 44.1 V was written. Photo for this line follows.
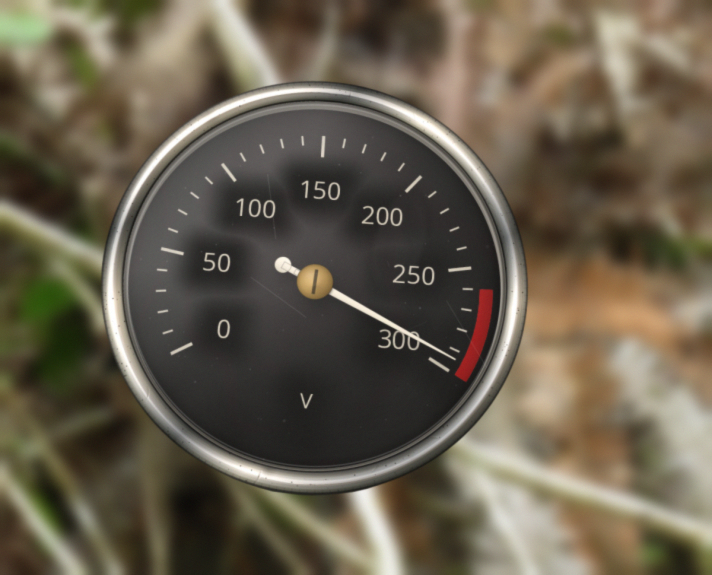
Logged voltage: 295 V
